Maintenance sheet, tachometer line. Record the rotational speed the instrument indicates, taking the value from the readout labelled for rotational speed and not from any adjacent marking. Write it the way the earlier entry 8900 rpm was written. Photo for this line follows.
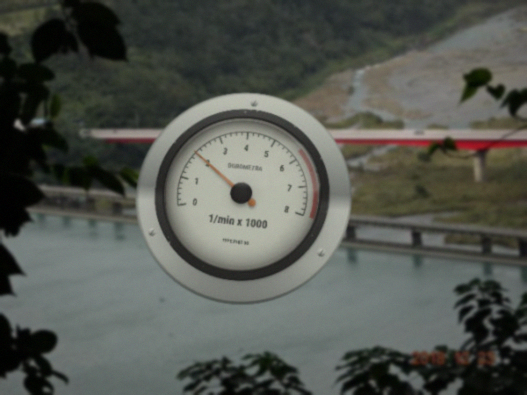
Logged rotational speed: 2000 rpm
